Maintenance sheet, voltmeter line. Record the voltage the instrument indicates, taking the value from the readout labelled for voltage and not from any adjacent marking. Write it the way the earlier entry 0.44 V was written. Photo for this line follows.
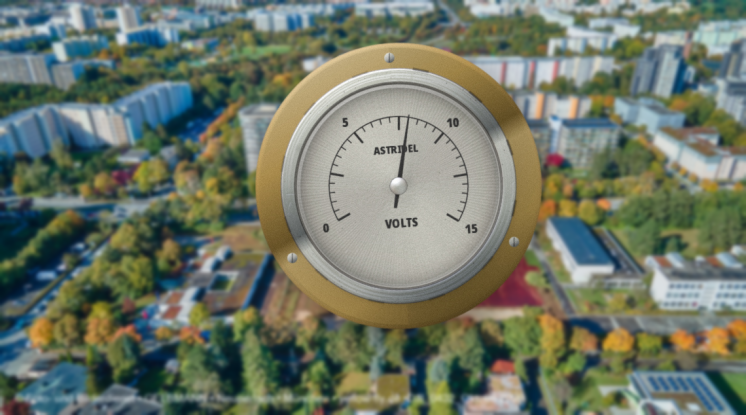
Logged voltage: 8 V
